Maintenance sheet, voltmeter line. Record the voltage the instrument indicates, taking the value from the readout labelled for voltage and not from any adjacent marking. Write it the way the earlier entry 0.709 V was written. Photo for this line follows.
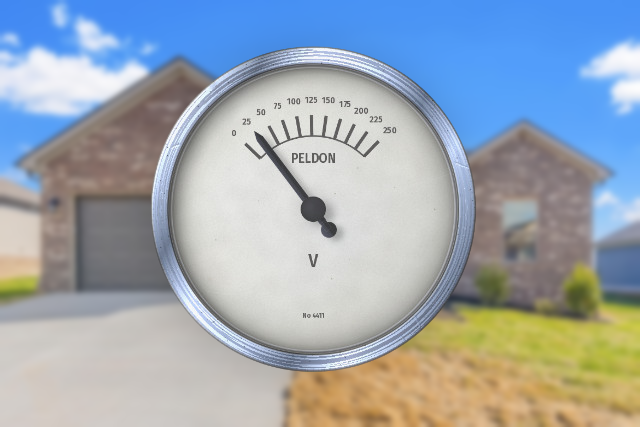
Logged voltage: 25 V
